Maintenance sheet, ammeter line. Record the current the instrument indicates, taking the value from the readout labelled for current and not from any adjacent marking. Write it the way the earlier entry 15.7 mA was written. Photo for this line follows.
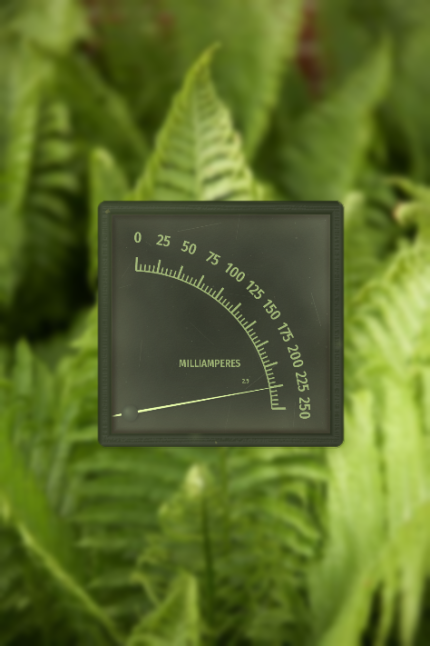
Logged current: 225 mA
